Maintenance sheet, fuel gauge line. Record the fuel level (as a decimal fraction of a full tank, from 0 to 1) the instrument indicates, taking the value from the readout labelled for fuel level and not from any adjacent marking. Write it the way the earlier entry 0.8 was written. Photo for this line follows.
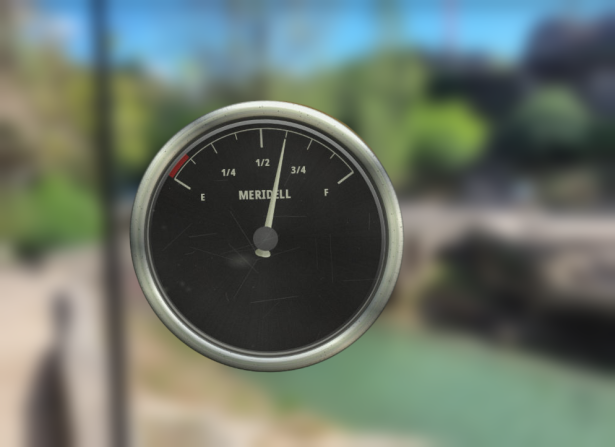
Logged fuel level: 0.625
